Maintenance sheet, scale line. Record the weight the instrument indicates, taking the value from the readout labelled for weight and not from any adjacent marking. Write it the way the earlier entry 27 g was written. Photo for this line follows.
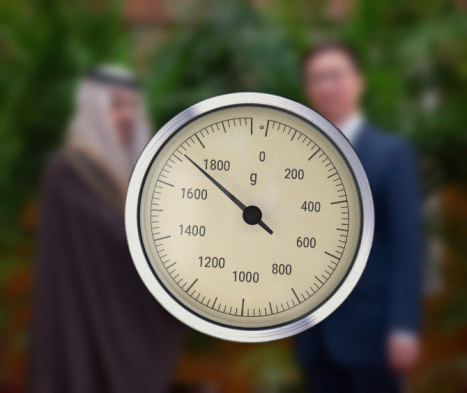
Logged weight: 1720 g
